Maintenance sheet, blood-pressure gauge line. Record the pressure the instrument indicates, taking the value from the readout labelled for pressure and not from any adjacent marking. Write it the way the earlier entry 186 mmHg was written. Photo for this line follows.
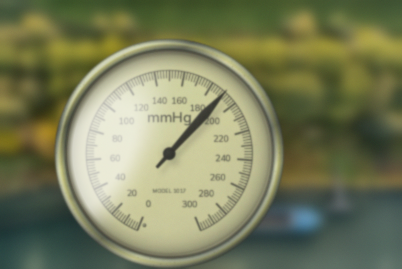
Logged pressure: 190 mmHg
